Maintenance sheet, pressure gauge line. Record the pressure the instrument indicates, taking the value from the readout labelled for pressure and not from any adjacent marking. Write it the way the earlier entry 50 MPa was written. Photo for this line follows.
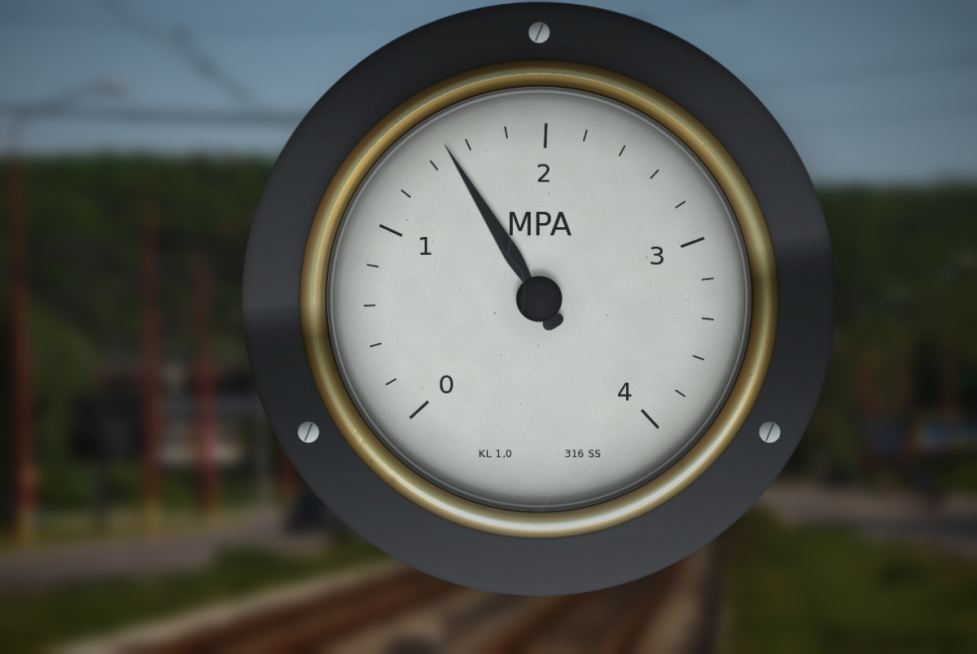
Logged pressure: 1.5 MPa
